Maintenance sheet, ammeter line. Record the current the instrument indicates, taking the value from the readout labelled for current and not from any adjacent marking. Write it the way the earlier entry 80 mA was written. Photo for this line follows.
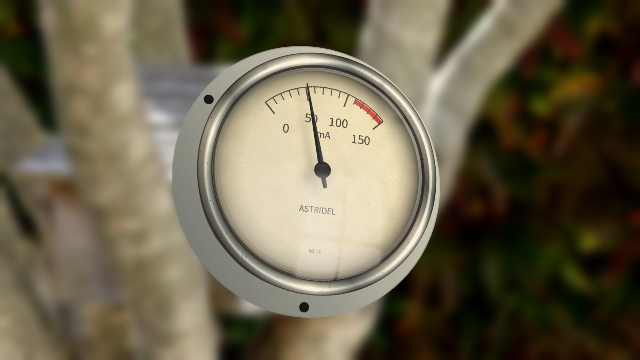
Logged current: 50 mA
